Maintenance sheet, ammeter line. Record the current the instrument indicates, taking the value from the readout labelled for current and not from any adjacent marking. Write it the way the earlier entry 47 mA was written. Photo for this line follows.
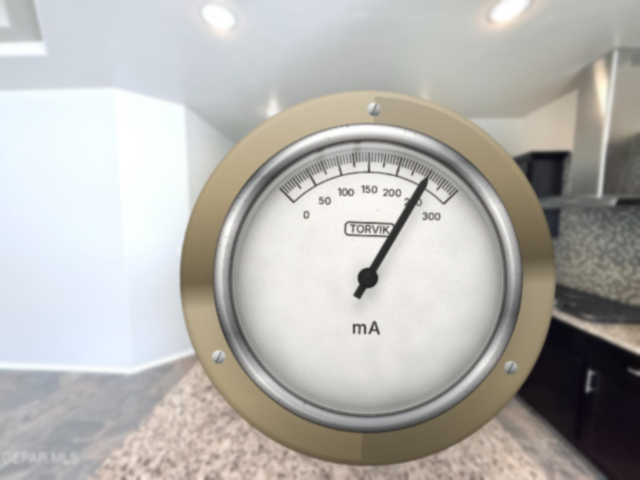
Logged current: 250 mA
